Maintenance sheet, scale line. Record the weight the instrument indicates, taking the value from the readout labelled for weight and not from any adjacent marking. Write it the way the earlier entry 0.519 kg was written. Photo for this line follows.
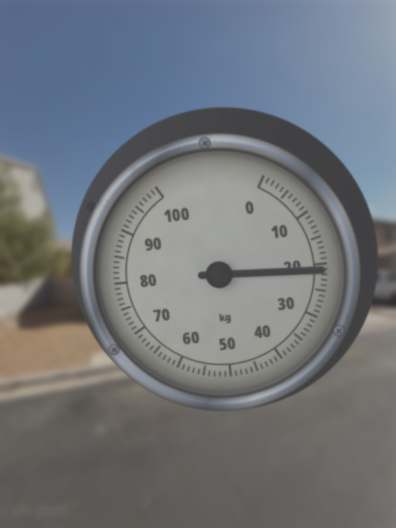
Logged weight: 21 kg
